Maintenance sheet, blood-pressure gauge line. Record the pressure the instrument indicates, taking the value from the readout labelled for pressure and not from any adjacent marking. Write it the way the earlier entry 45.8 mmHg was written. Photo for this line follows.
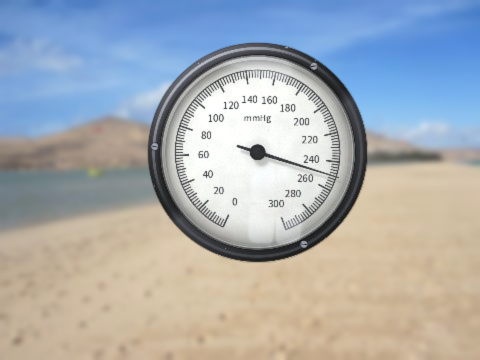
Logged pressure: 250 mmHg
